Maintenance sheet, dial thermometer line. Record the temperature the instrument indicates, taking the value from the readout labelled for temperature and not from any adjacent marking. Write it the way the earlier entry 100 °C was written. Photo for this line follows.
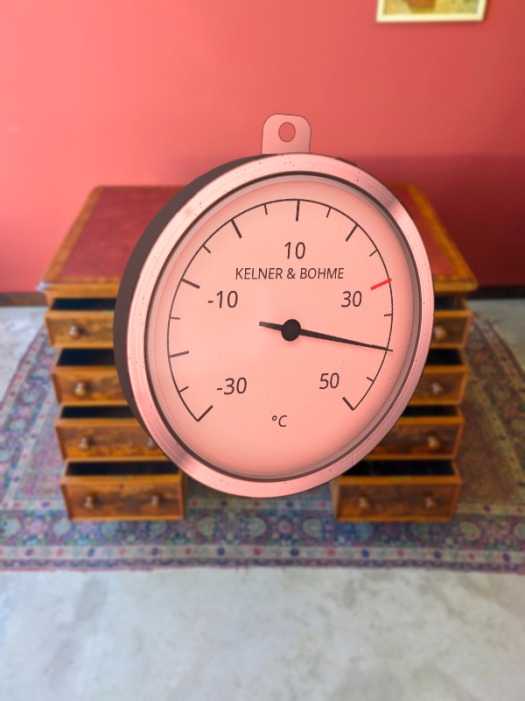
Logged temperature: 40 °C
